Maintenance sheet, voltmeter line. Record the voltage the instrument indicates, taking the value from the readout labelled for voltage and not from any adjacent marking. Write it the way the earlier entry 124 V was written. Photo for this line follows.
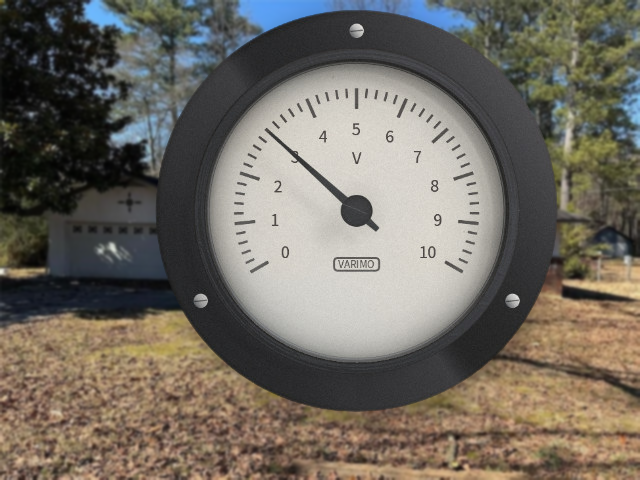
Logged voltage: 3 V
